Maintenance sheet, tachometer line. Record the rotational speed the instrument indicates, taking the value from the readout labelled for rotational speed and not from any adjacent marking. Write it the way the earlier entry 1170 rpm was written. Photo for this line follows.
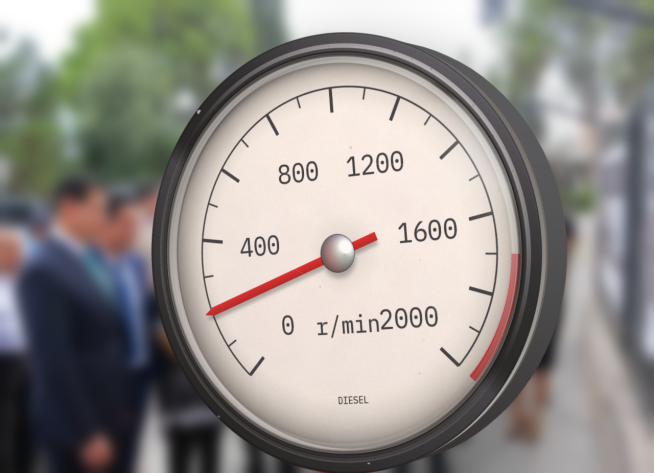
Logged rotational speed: 200 rpm
